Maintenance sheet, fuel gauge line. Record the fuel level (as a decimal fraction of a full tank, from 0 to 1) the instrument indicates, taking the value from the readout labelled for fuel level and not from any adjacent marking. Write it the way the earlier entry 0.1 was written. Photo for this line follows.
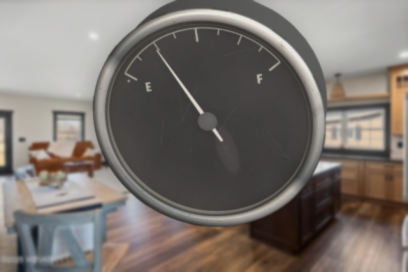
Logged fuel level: 0.25
